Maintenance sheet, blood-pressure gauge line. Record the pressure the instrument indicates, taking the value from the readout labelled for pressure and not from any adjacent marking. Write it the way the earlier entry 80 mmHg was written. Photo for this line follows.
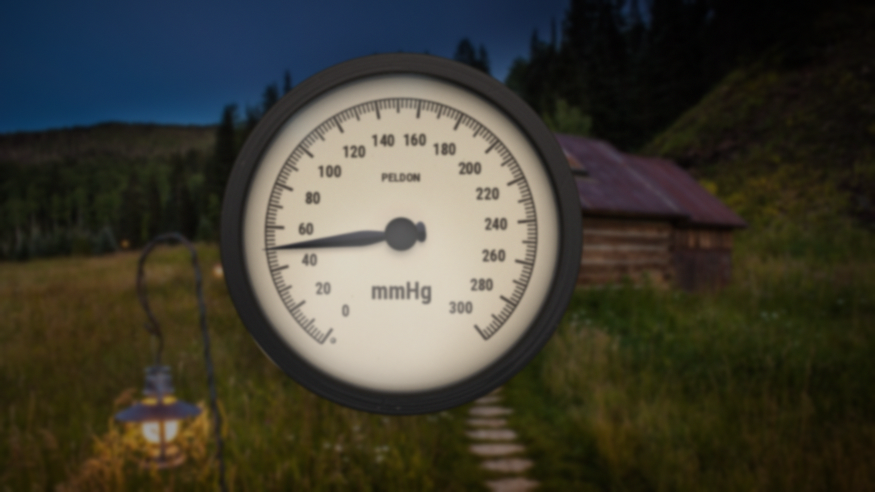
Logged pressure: 50 mmHg
